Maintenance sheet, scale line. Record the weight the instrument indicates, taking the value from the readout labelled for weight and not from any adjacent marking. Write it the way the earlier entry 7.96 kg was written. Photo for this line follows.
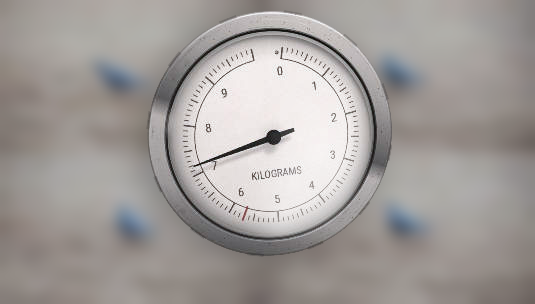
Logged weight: 7.2 kg
